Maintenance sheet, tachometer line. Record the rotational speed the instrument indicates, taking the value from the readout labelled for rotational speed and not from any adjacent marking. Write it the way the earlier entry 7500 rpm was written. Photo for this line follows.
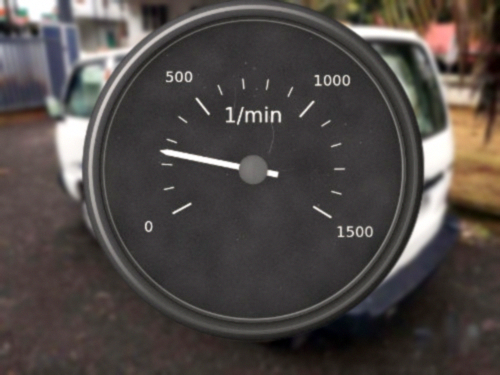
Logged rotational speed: 250 rpm
